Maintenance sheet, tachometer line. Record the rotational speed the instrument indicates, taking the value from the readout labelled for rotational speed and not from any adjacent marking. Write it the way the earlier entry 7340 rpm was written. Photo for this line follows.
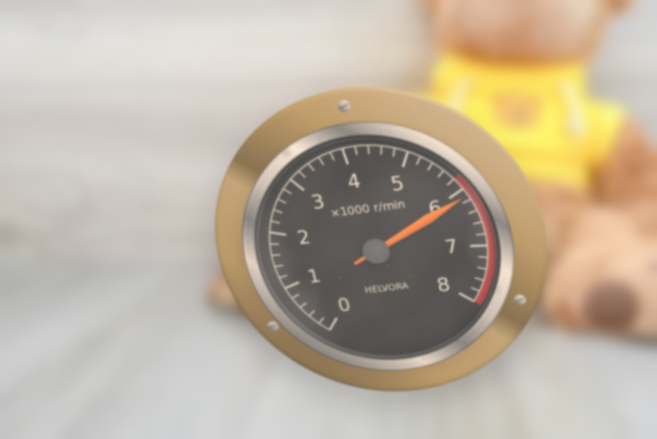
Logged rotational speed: 6100 rpm
